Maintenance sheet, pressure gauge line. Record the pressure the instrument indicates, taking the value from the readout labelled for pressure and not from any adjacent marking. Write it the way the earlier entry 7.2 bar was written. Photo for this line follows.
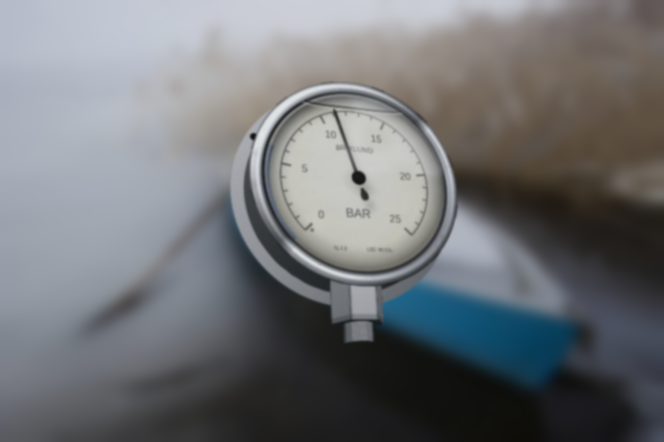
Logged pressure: 11 bar
